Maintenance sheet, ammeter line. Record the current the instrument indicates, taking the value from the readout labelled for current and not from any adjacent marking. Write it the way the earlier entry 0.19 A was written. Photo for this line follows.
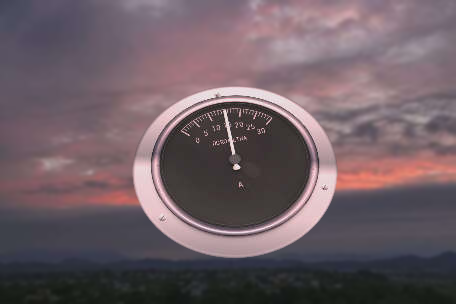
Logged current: 15 A
